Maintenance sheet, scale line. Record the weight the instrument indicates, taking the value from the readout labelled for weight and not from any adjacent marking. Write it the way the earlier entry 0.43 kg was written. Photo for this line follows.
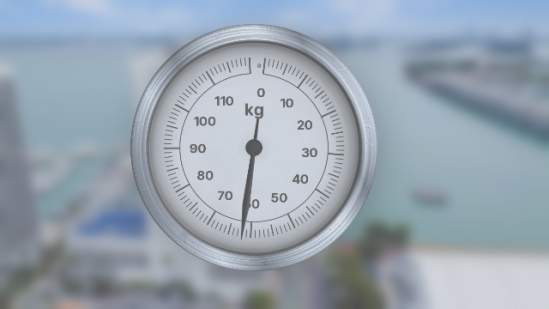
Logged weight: 62 kg
